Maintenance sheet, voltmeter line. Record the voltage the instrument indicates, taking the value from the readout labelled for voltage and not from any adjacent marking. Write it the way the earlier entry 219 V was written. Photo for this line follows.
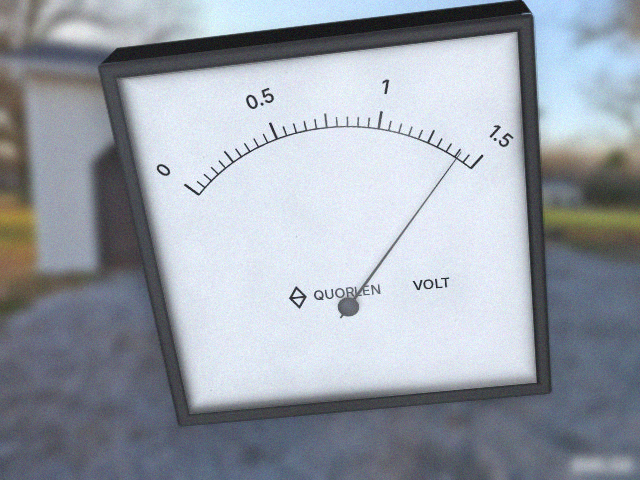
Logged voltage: 1.4 V
